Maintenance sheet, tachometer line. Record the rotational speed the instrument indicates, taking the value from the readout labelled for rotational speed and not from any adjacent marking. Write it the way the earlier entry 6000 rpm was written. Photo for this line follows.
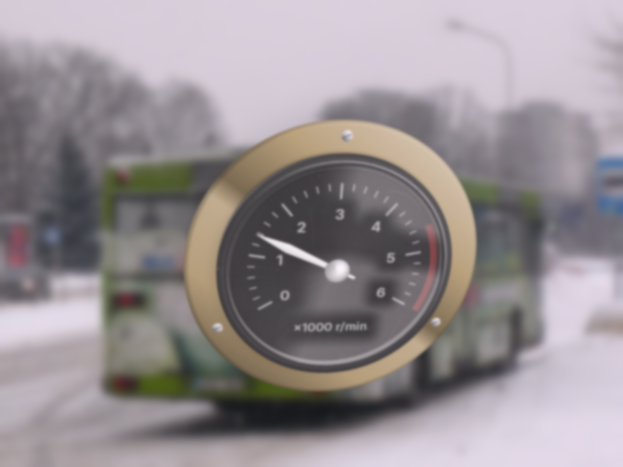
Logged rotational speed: 1400 rpm
